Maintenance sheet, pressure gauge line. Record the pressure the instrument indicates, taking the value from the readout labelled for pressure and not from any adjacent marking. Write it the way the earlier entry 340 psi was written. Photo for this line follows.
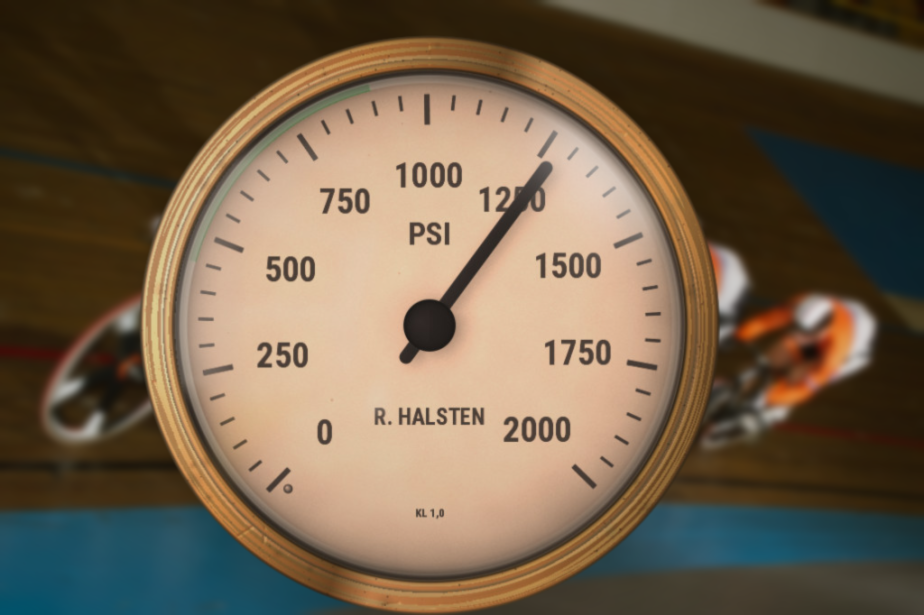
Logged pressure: 1275 psi
